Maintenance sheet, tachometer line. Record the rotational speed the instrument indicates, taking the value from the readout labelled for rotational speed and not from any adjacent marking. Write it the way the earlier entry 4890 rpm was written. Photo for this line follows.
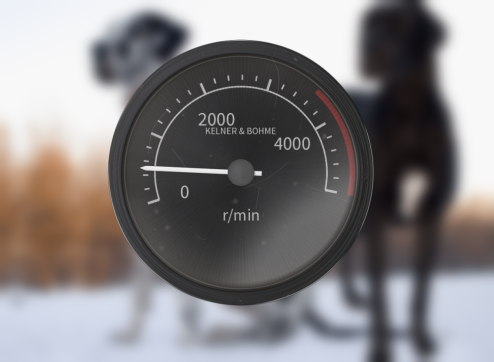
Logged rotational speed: 500 rpm
